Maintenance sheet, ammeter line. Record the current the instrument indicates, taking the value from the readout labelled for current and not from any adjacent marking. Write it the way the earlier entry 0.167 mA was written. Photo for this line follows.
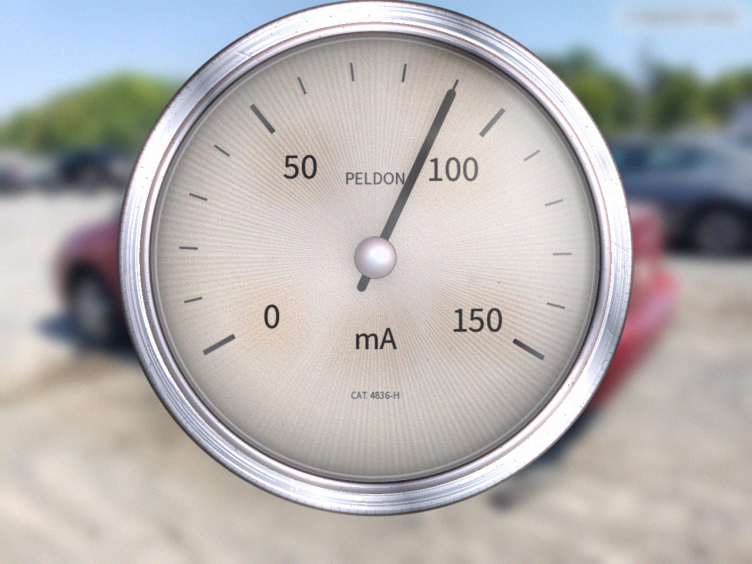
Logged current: 90 mA
